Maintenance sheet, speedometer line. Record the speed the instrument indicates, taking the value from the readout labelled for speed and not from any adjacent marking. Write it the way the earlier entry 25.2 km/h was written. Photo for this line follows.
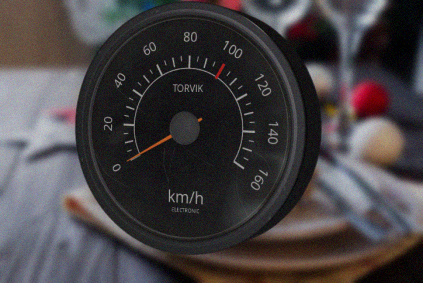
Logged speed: 0 km/h
